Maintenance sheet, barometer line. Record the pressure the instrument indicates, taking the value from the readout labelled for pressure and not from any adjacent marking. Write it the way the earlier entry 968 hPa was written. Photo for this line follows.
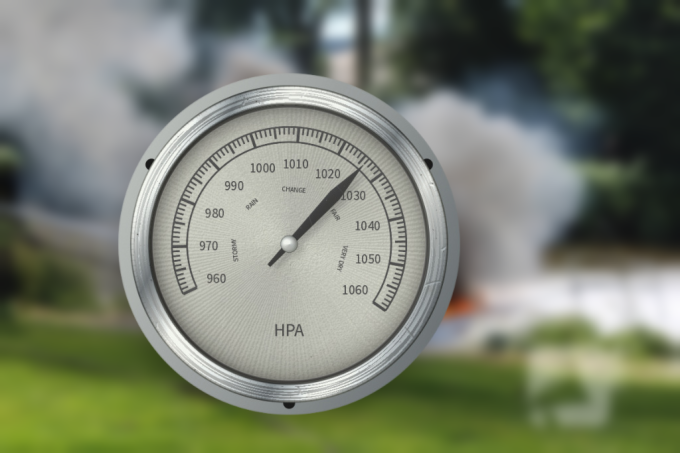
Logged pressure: 1026 hPa
